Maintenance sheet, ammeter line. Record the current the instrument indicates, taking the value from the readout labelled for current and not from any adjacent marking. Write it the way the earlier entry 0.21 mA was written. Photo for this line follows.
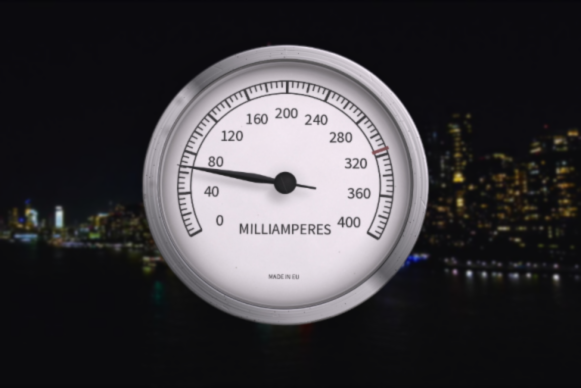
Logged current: 65 mA
